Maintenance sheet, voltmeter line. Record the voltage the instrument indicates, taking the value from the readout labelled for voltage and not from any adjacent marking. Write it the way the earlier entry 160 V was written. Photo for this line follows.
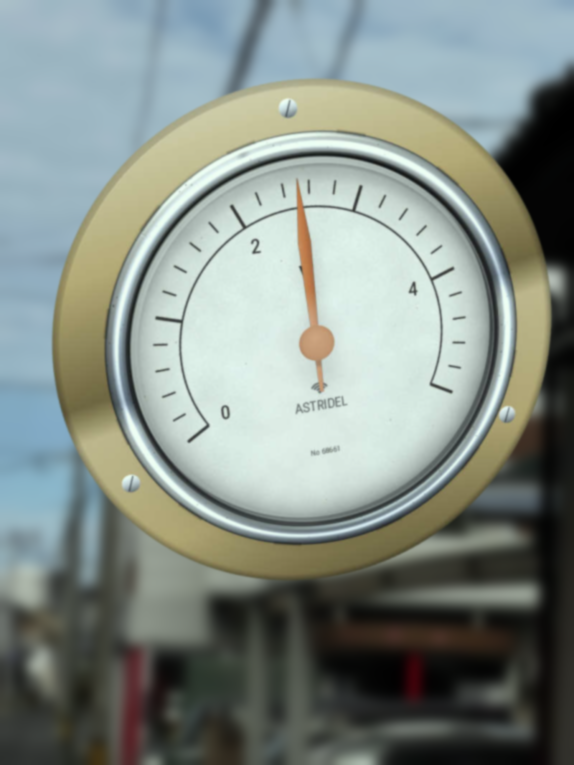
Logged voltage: 2.5 V
